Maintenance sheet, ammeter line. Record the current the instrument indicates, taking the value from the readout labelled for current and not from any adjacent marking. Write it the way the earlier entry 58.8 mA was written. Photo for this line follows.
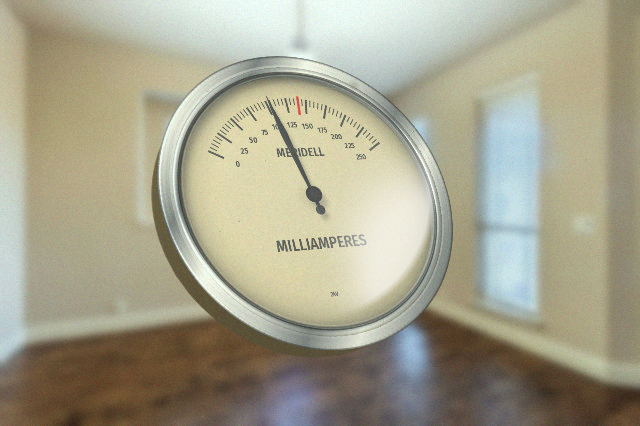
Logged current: 100 mA
